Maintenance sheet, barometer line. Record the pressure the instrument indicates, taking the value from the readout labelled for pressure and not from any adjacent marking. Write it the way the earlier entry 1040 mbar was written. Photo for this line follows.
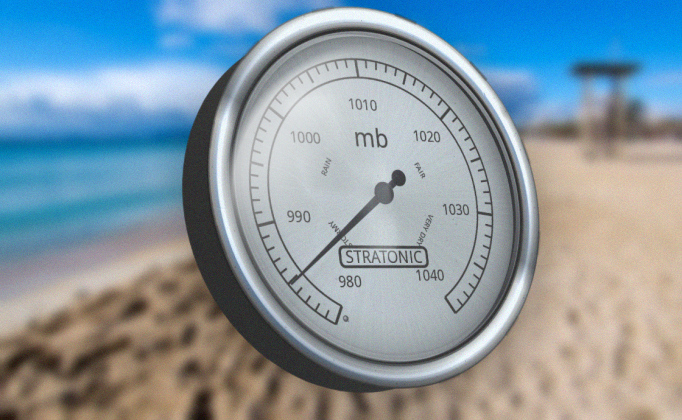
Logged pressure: 985 mbar
